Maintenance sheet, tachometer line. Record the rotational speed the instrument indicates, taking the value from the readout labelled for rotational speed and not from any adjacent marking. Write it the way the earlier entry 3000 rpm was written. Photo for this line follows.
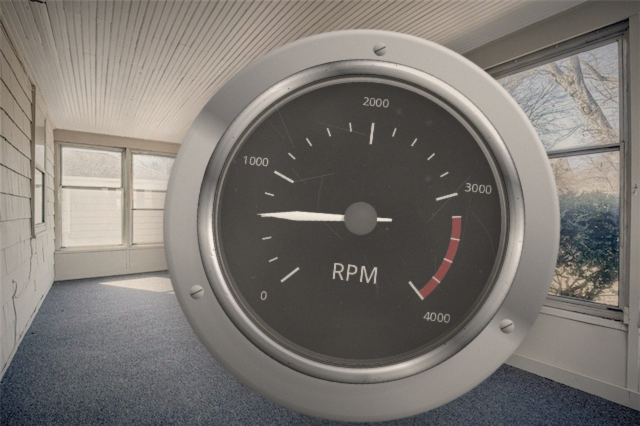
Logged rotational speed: 600 rpm
